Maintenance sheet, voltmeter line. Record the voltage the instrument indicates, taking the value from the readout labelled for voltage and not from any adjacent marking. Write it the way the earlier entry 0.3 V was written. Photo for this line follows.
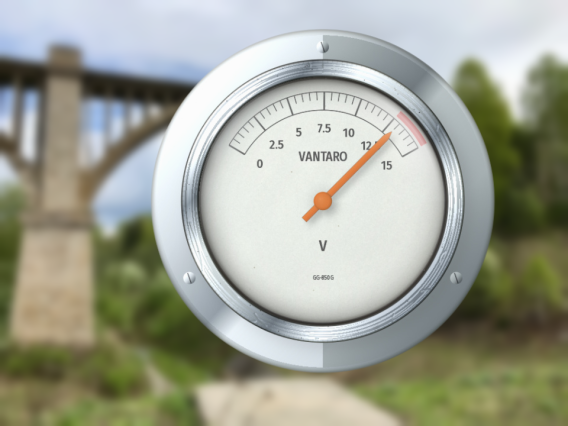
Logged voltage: 13 V
